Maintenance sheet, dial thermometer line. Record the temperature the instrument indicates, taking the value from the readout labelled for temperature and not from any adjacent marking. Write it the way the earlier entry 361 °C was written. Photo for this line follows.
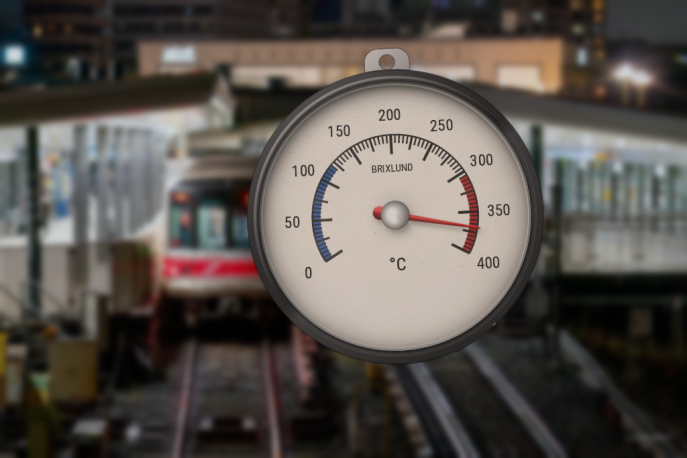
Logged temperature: 370 °C
